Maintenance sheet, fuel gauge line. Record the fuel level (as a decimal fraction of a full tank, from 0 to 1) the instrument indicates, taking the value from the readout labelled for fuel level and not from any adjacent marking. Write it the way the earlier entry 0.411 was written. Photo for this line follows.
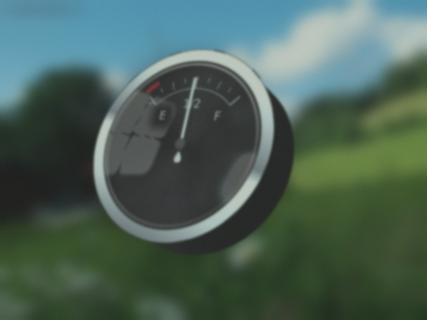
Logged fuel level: 0.5
